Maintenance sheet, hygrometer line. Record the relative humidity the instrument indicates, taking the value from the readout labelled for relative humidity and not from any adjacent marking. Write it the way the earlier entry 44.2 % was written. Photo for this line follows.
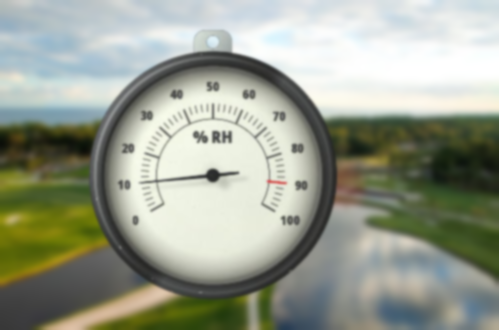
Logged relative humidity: 10 %
